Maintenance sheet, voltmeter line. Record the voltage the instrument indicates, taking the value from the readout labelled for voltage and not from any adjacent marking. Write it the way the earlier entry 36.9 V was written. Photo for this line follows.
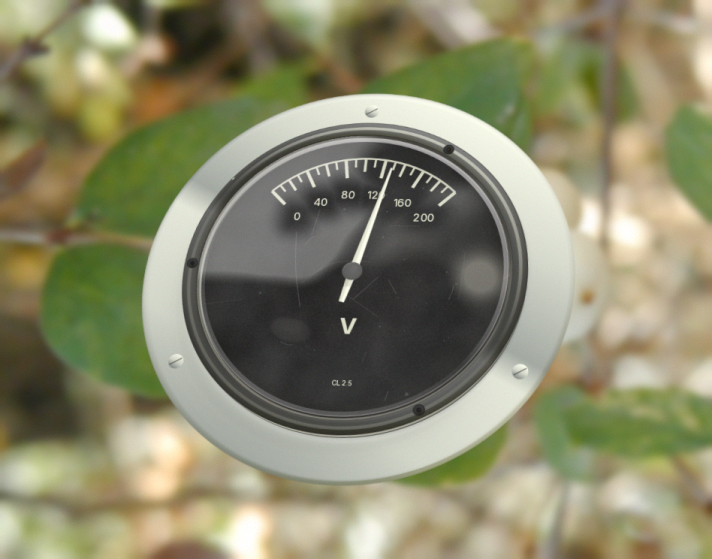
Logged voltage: 130 V
